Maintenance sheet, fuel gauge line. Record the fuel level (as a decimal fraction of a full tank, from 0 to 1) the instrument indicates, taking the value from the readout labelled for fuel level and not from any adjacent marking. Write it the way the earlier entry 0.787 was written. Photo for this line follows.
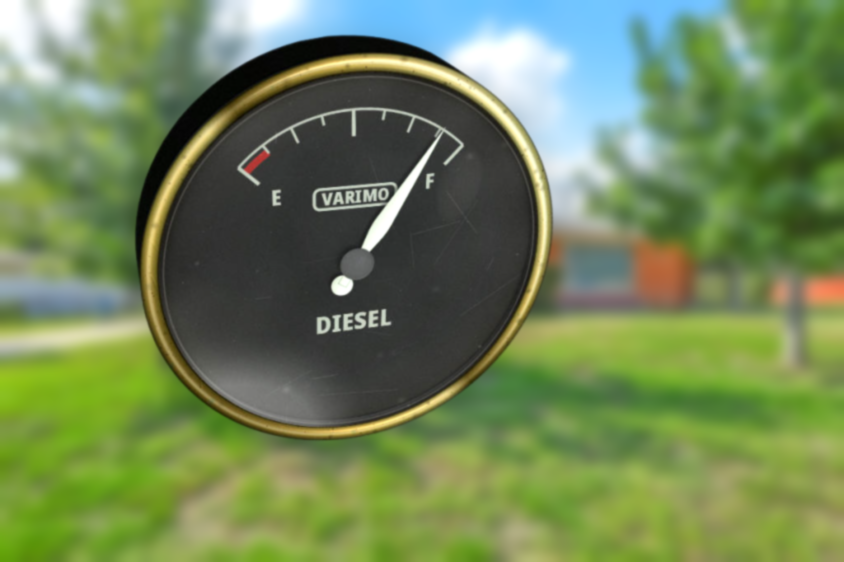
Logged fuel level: 0.875
